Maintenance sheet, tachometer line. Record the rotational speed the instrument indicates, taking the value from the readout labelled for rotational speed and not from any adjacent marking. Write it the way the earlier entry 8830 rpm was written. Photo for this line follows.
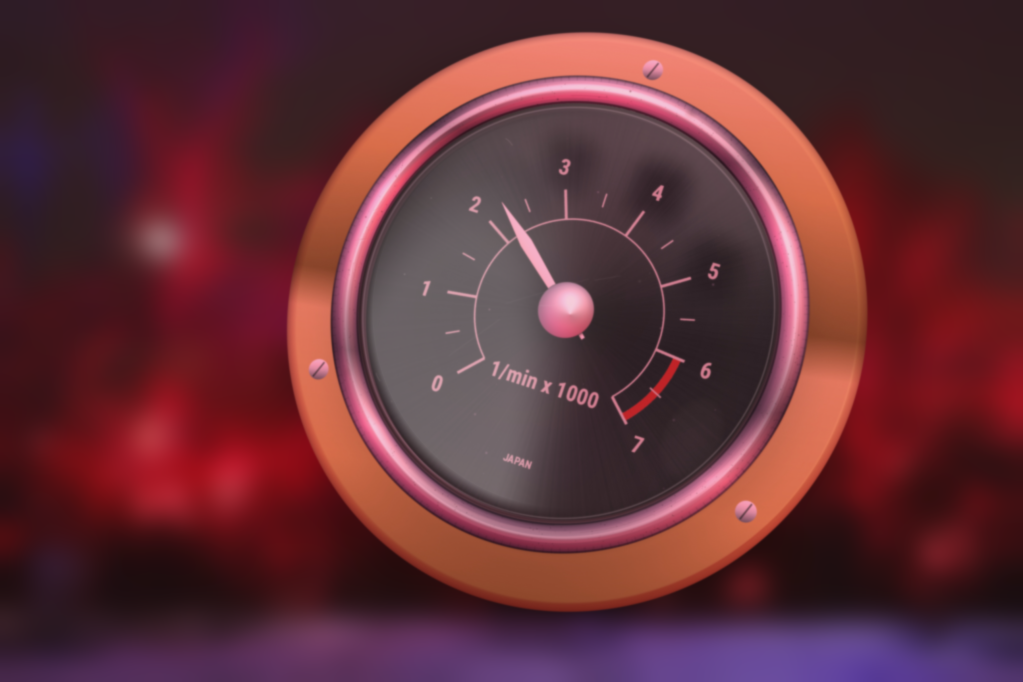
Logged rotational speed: 2250 rpm
